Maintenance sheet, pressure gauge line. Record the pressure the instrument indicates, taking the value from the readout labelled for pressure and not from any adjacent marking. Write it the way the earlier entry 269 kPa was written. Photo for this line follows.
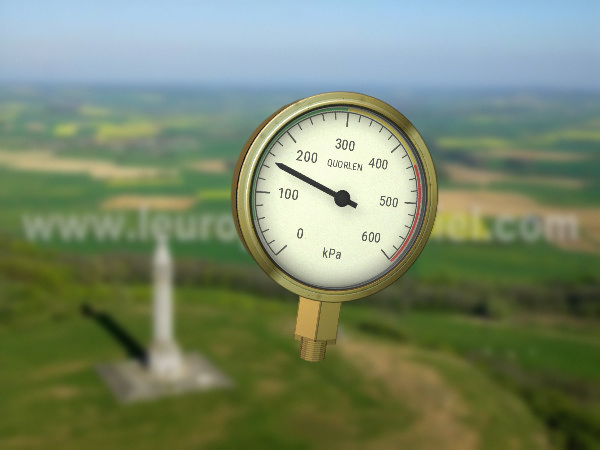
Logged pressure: 150 kPa
